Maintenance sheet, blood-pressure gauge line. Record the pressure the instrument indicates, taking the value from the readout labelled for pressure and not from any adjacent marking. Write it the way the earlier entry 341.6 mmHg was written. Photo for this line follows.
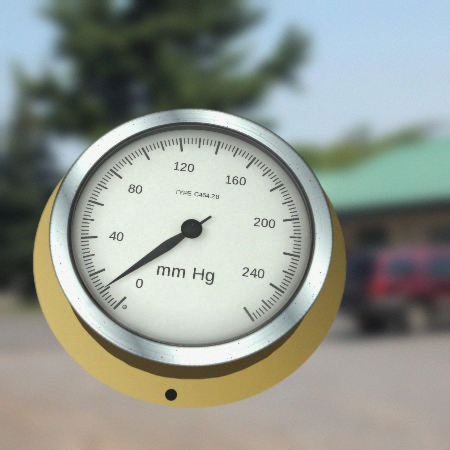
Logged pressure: 10 mmHg
